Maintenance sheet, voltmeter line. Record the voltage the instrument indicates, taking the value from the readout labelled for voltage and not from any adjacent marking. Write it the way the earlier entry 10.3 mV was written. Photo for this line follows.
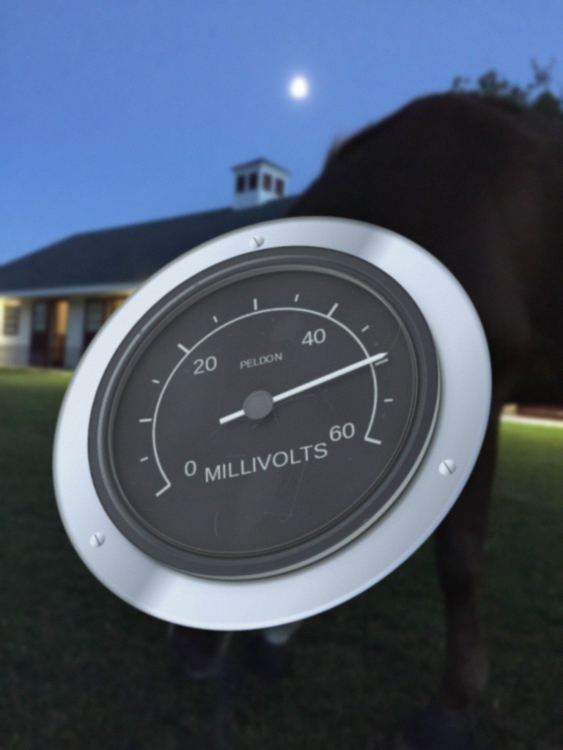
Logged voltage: 50 mV
